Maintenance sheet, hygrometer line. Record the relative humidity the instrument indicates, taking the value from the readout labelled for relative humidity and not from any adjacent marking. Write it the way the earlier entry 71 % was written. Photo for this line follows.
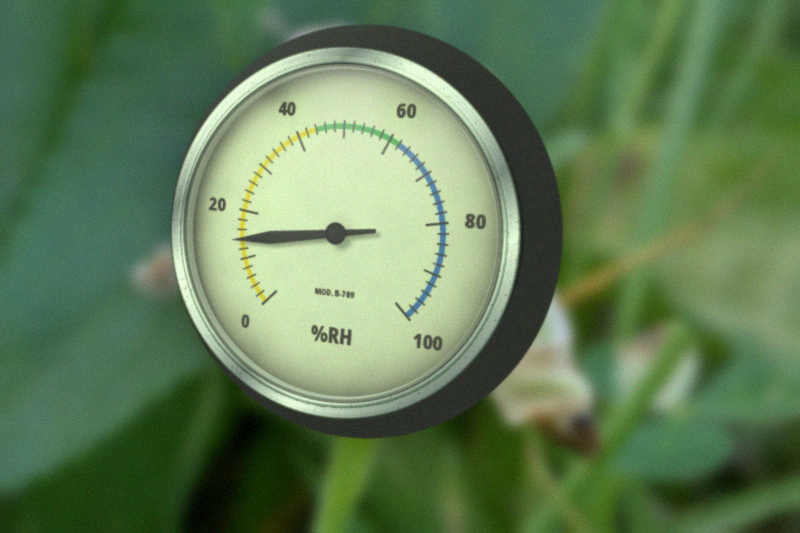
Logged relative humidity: 14 %
